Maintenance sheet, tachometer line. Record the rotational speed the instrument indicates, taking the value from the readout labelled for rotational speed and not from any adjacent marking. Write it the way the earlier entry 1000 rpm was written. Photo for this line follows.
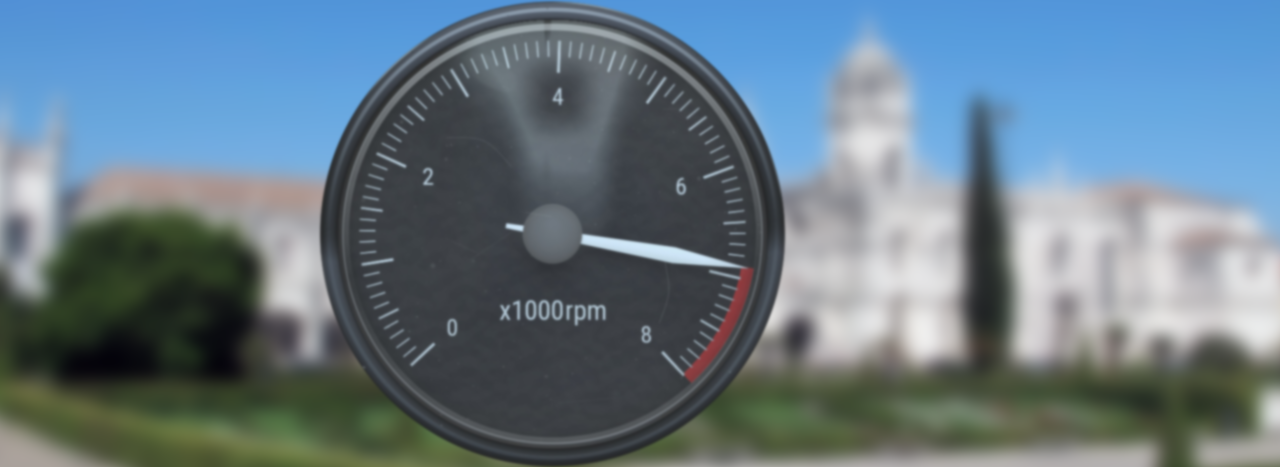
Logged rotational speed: 6900 rpm
